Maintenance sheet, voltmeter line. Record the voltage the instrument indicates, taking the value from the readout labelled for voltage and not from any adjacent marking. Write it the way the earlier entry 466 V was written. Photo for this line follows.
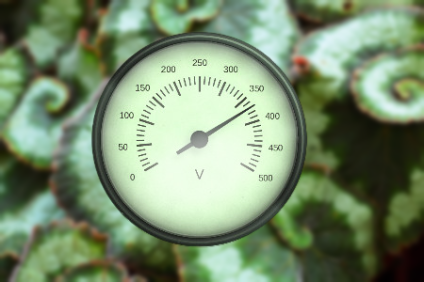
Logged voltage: 370 V
